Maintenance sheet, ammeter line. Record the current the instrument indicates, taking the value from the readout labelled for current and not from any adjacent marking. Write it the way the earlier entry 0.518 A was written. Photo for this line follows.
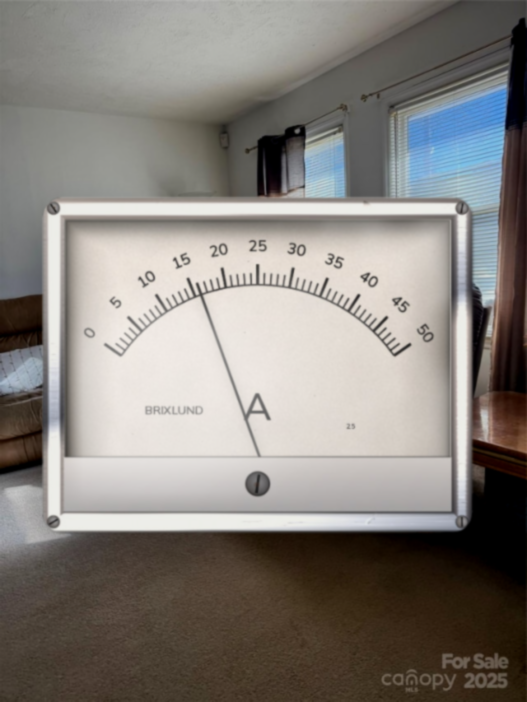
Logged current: 16 A
